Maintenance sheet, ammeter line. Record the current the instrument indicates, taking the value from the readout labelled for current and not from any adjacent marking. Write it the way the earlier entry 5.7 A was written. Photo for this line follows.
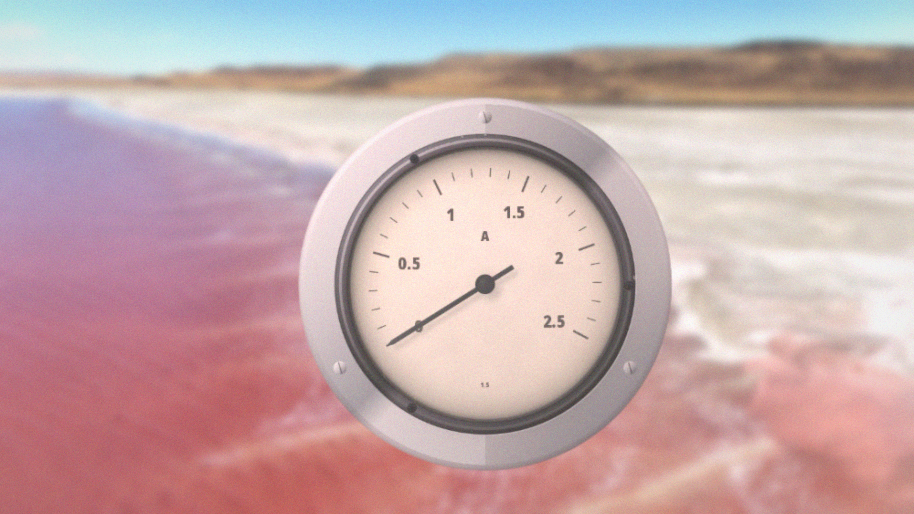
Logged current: 0 A
